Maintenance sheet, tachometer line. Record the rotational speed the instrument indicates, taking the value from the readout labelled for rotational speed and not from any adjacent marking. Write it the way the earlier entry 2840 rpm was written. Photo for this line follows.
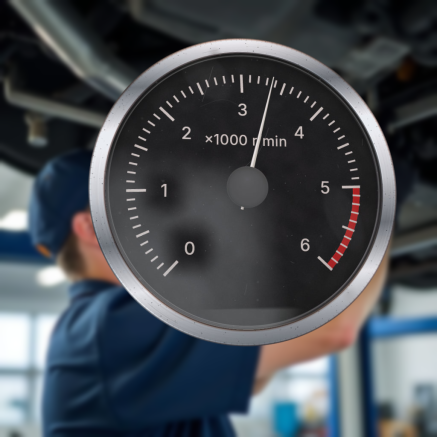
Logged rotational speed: 3350 rpm
